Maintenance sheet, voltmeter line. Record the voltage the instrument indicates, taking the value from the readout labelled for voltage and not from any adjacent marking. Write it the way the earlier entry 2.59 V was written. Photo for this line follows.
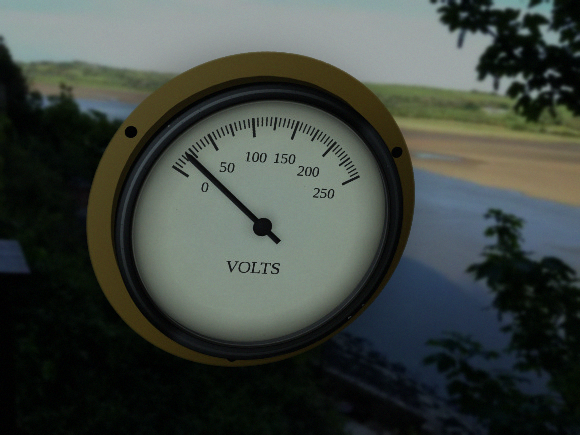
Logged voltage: 20 V
